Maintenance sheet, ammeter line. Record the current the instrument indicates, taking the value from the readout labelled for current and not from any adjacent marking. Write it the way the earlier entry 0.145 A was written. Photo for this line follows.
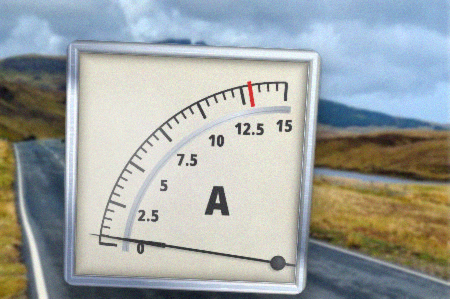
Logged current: 0.5 A
